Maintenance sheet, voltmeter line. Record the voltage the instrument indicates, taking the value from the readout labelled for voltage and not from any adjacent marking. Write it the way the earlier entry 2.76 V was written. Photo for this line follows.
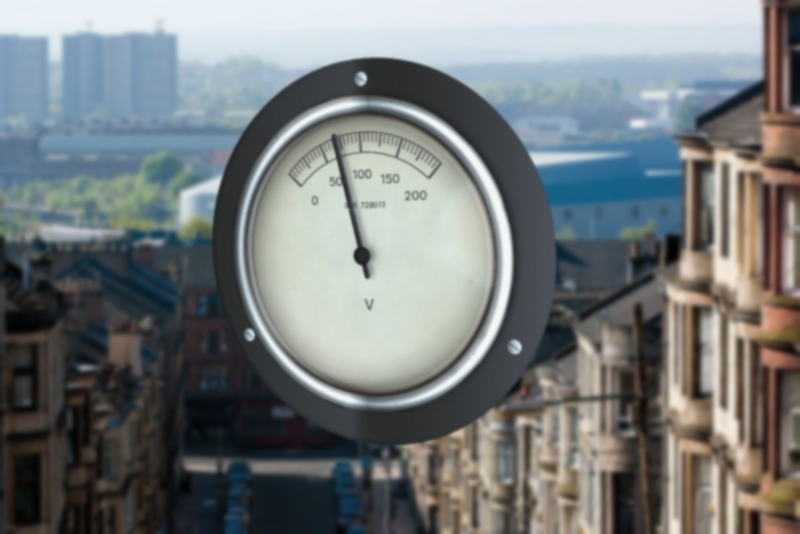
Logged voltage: 75 V
